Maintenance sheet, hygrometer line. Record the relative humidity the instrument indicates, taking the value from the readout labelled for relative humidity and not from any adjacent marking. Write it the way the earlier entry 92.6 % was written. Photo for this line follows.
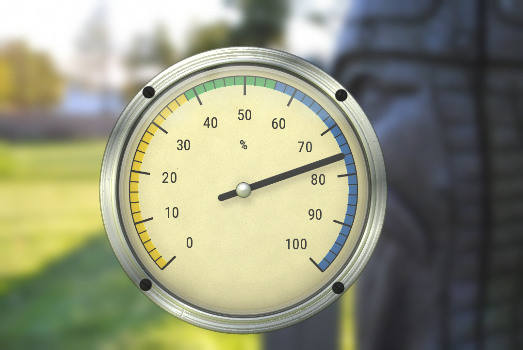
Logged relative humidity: 76 %
